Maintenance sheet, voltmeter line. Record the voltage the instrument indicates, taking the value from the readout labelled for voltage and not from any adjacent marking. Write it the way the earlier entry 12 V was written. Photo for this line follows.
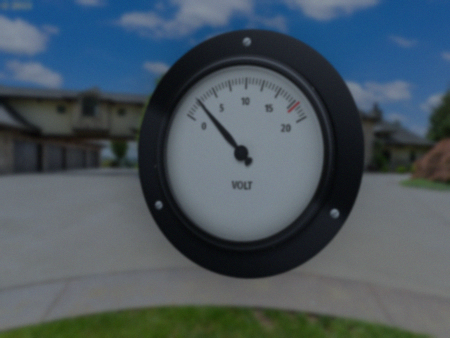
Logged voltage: 2.5 V
